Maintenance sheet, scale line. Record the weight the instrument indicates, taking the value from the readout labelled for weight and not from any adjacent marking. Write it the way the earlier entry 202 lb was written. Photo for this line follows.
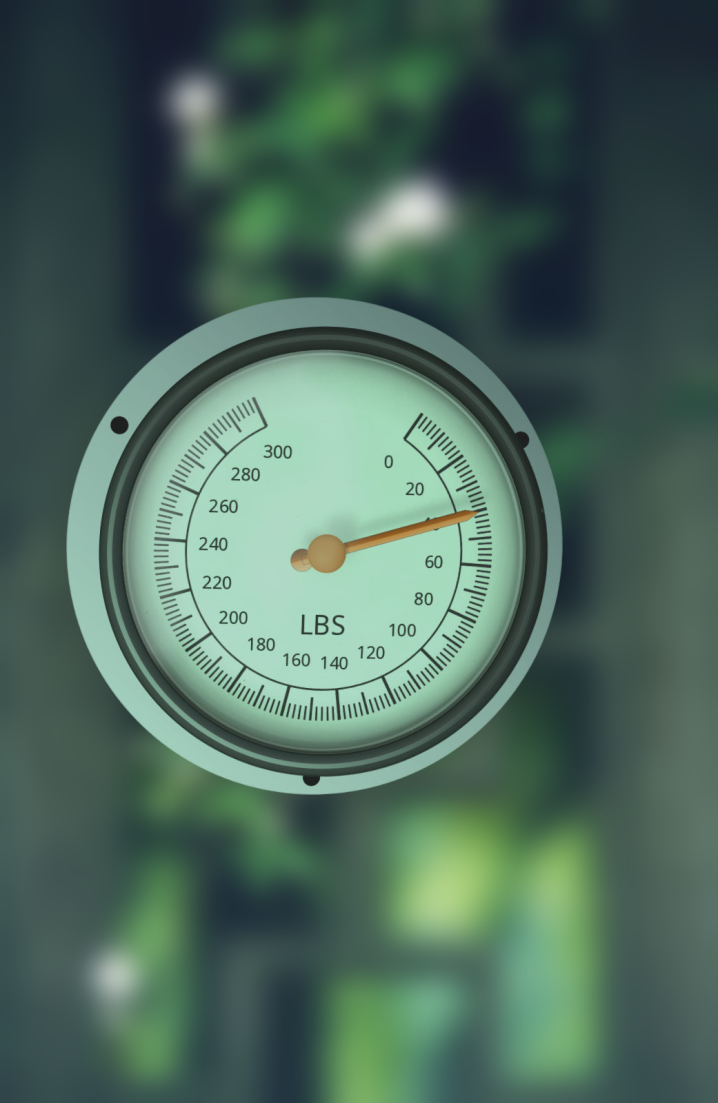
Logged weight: 40 lb
